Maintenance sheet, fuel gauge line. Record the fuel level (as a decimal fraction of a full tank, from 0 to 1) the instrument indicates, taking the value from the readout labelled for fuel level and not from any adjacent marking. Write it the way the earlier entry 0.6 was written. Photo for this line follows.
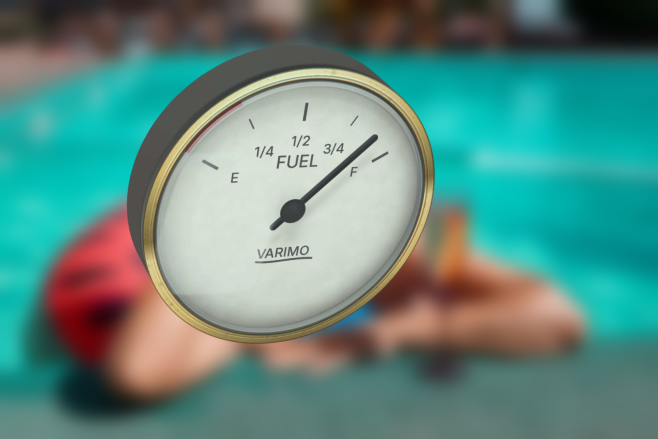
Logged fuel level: 0.875
